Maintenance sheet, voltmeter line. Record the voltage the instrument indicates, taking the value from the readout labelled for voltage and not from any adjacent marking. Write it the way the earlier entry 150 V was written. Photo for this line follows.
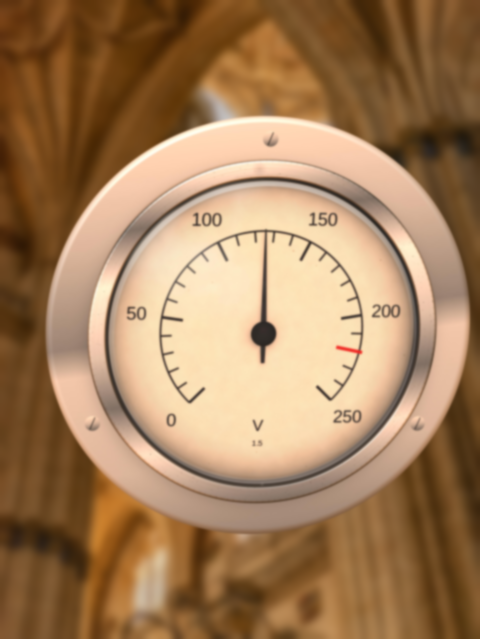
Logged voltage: 125 V
